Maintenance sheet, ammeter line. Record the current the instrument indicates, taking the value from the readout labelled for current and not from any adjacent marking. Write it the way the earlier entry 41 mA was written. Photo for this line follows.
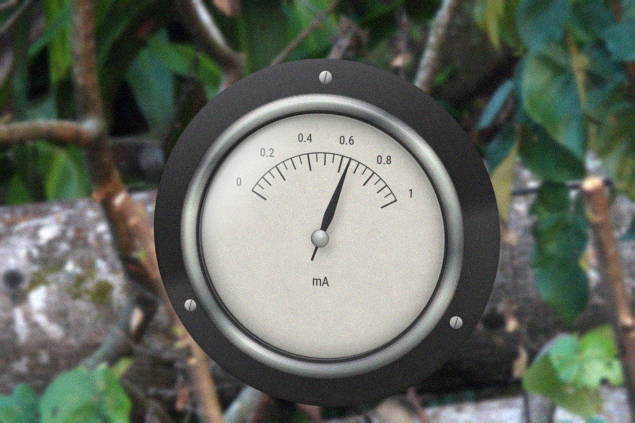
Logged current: 0.65 mA
